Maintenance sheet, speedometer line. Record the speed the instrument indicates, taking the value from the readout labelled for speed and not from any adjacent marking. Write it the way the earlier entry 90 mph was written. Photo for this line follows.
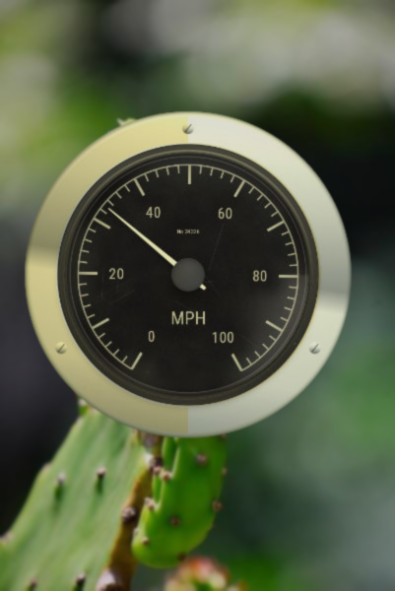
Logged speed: 33 mph
